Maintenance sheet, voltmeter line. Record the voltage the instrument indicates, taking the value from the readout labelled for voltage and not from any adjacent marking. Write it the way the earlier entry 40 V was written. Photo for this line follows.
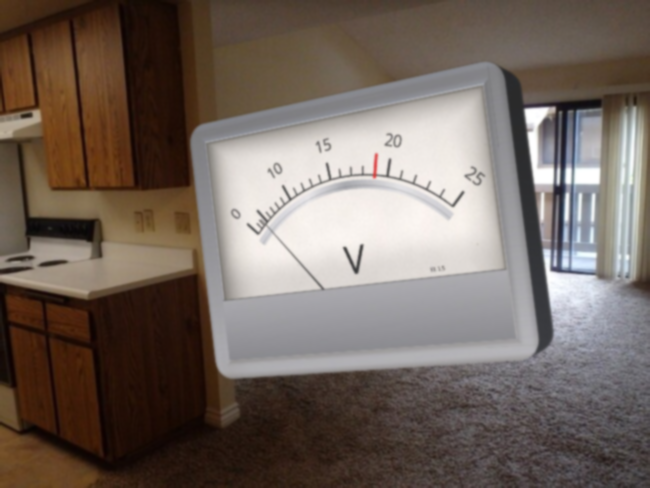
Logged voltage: 5 V
